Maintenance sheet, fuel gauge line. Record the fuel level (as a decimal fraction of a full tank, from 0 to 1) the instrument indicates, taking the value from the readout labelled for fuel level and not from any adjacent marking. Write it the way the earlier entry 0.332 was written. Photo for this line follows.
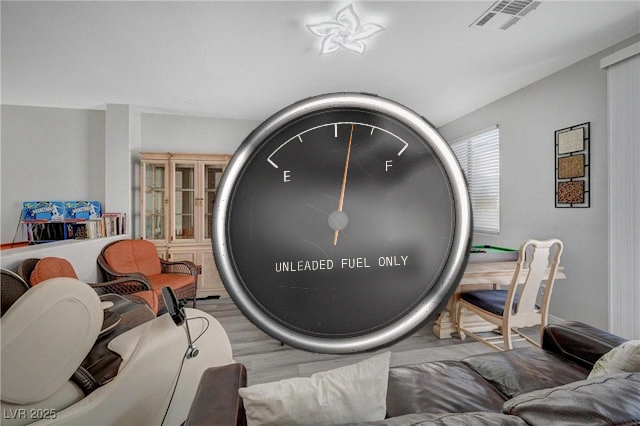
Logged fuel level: 0.625
